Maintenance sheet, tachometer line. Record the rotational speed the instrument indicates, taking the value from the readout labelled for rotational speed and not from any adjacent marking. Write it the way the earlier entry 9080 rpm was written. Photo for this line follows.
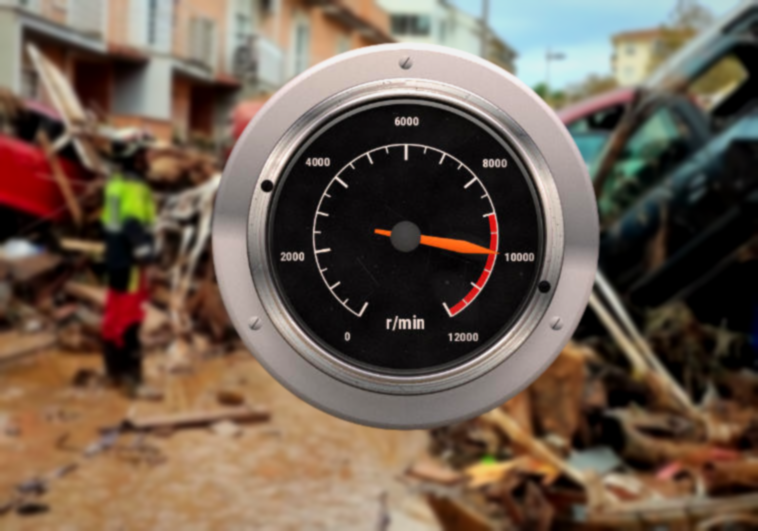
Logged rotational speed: 10000 rpm
